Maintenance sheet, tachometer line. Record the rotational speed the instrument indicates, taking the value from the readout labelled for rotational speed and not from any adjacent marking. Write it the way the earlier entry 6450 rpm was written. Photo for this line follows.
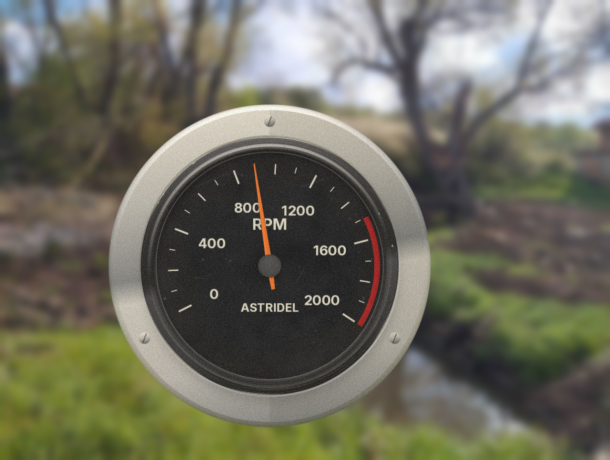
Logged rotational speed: 900 rpm
